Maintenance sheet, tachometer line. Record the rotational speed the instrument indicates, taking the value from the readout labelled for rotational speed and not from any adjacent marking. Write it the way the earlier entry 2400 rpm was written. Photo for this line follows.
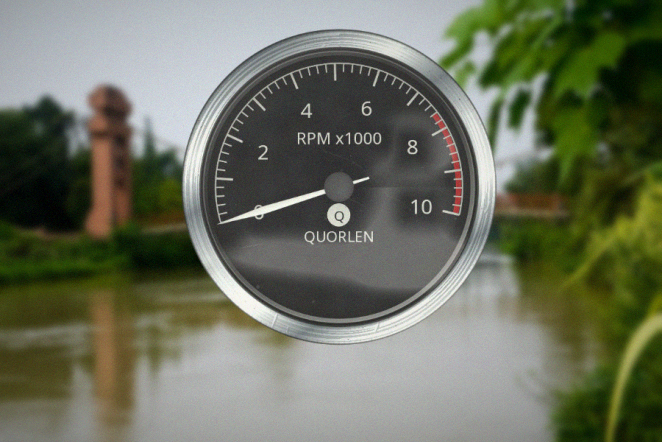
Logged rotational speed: 0 rpm
